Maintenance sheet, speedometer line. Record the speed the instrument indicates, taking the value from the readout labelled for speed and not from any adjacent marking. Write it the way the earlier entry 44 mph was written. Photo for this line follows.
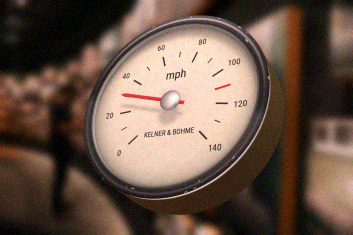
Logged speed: 30 mph
